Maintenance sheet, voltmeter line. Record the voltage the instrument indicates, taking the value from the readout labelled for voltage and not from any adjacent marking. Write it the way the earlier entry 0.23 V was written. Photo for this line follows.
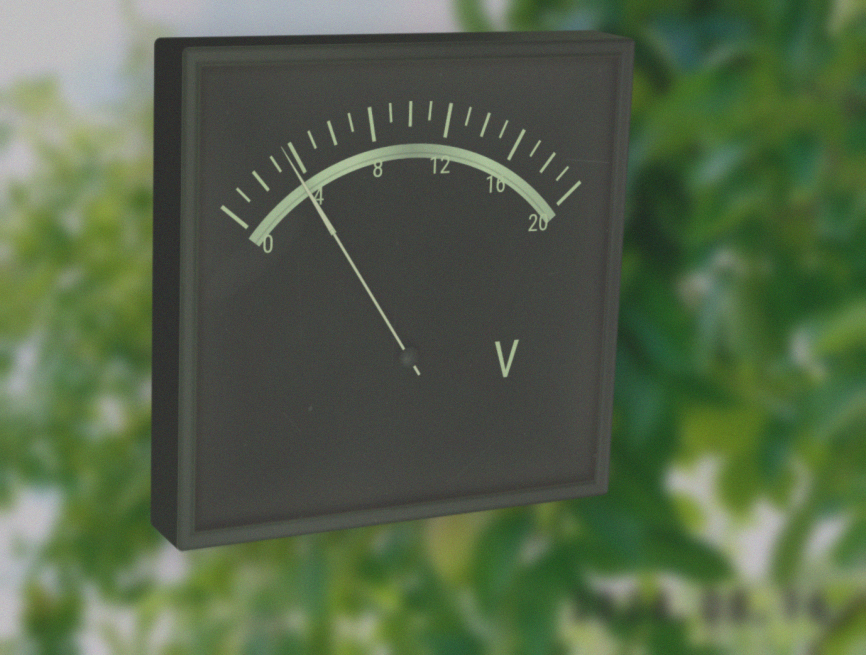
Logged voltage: 3.5 V
